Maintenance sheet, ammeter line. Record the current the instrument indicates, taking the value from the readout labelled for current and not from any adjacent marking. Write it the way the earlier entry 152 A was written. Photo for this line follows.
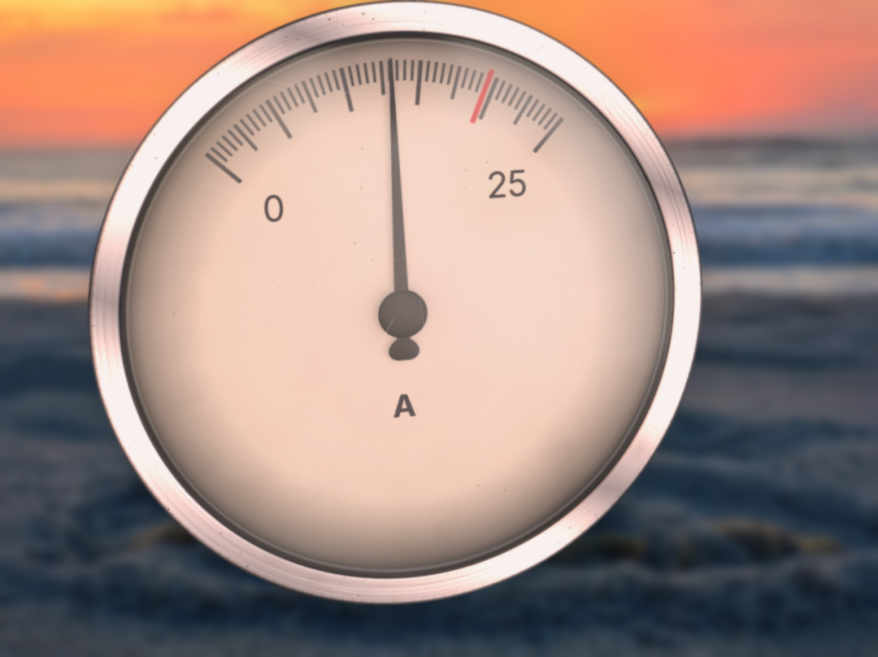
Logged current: 13 A
